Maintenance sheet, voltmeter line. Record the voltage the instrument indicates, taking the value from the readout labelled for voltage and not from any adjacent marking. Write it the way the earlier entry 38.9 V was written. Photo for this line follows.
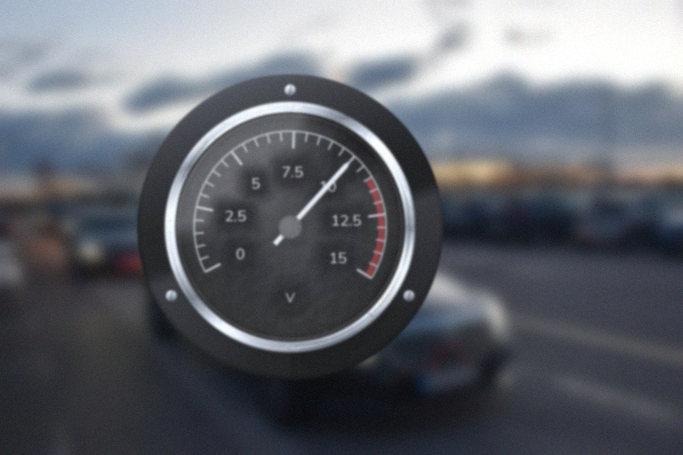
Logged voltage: 10 V
